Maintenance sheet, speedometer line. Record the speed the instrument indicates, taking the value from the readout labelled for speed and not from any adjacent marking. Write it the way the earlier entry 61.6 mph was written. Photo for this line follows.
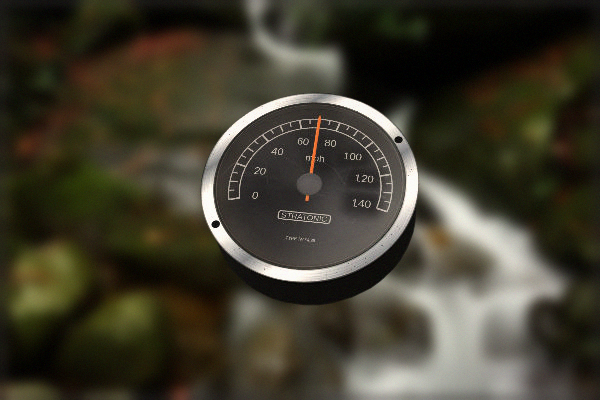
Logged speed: 70 mph
